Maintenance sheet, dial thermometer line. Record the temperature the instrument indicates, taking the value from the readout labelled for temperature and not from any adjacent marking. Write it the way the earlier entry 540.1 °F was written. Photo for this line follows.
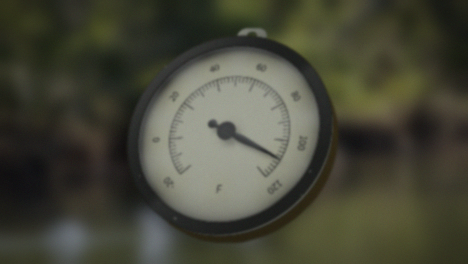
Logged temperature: 110 °F
